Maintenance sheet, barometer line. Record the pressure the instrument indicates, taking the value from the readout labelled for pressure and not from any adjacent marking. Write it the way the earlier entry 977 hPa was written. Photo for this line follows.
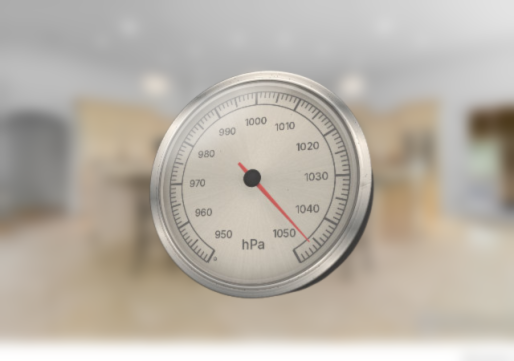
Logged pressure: 1046 hPa
